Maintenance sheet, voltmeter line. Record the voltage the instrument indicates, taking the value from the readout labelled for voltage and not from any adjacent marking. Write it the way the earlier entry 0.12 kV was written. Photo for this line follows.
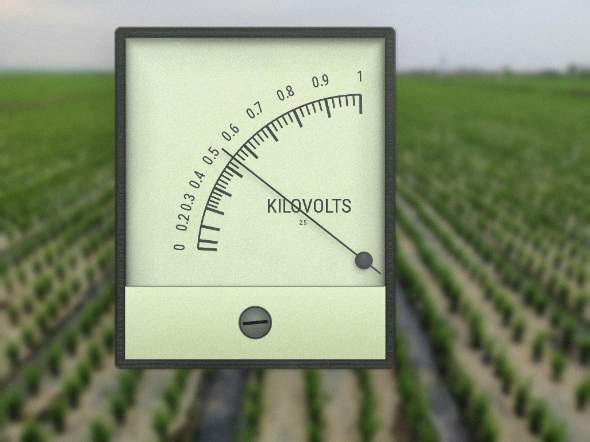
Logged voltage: 0.54 kV
